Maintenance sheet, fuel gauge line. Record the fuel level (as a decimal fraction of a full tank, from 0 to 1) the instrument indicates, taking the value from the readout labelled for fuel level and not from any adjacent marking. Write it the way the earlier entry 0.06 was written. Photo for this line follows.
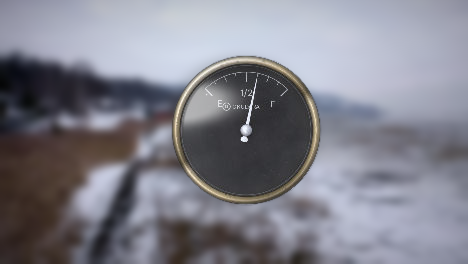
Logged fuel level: 0.625
